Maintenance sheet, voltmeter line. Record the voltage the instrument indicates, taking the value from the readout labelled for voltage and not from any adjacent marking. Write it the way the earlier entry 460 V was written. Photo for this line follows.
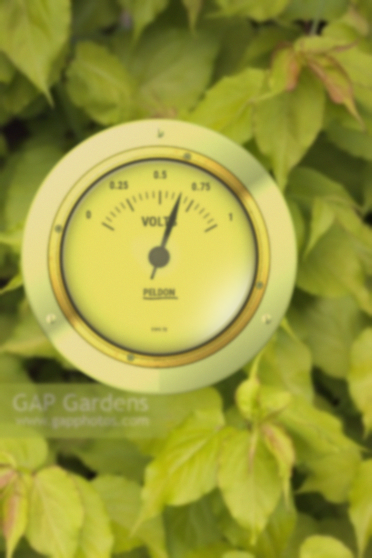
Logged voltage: 0.65 V
